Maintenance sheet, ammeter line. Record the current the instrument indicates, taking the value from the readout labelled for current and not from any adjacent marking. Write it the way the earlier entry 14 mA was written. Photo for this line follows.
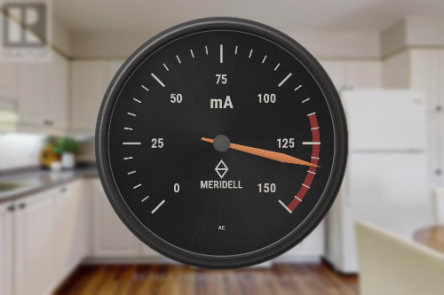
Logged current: 132.5 mA
